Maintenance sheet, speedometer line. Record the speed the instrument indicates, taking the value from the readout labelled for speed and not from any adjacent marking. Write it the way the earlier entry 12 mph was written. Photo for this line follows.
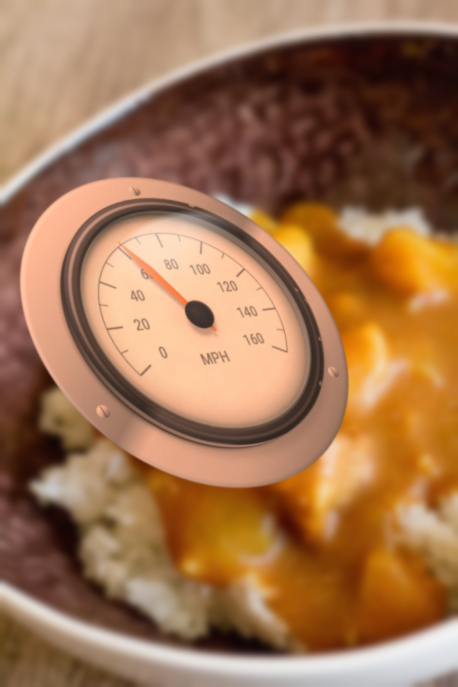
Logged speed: 60 mph
